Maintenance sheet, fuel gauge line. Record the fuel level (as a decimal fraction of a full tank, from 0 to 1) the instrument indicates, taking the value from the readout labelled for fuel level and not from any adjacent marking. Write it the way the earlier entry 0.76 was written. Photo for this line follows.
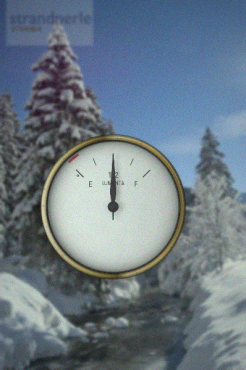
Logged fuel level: 0.5
